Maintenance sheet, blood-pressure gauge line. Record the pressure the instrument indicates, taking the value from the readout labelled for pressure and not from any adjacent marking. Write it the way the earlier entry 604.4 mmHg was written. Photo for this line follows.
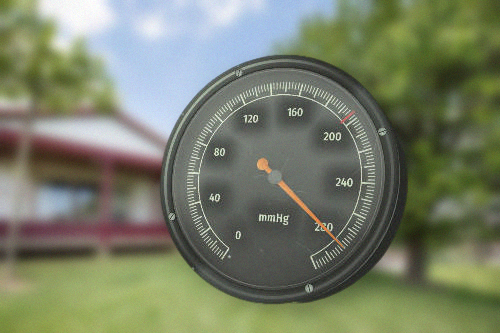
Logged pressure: 280 mmHg
